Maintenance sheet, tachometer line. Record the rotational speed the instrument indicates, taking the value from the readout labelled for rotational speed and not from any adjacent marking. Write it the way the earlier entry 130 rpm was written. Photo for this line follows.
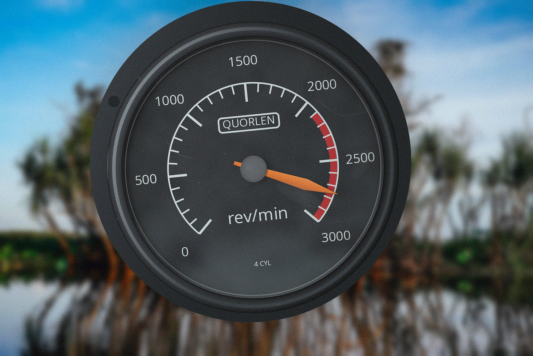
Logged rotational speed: 2750 rpm
